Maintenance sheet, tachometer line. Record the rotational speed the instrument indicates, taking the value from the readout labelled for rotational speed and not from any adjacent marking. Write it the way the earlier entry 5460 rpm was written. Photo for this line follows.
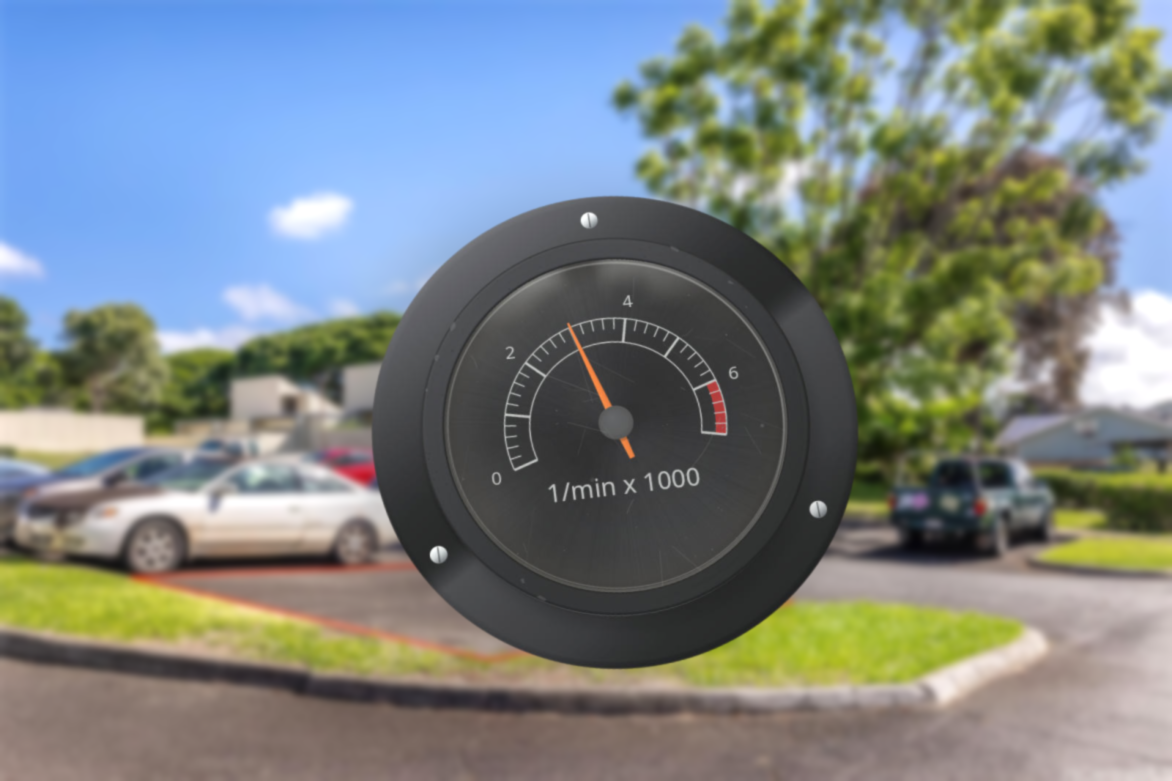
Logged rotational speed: 3000 rpm
